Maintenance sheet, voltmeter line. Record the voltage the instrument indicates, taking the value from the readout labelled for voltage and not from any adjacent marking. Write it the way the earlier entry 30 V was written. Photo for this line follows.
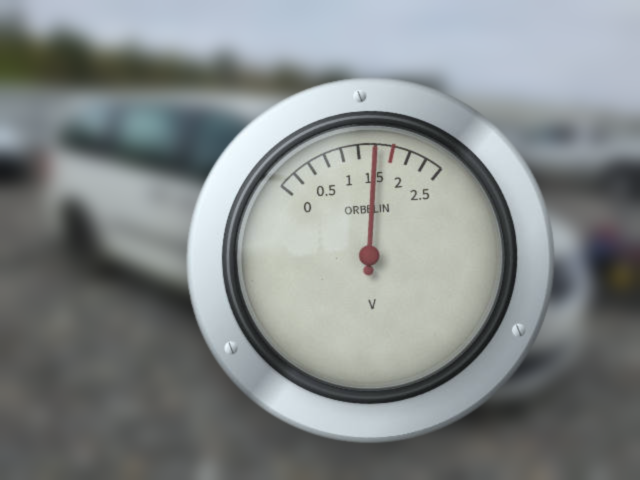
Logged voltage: 1.5 V
